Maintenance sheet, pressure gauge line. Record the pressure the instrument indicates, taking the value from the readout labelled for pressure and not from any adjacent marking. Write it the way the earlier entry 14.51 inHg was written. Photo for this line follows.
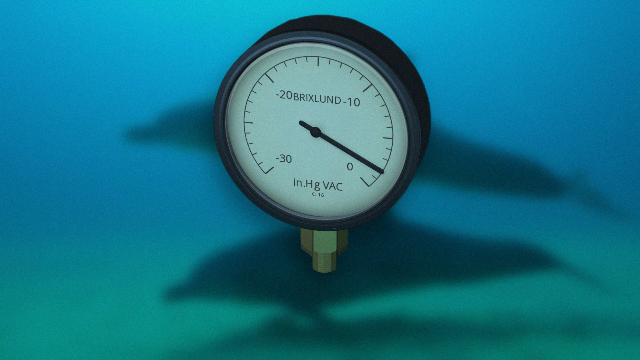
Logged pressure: -2 inHg
